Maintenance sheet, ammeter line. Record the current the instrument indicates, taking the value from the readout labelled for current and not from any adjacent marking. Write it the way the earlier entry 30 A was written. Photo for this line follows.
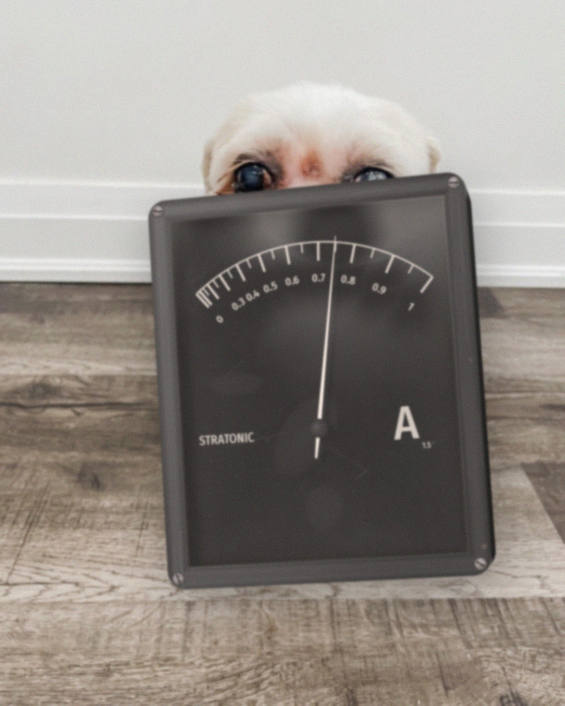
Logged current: 0.75 A
